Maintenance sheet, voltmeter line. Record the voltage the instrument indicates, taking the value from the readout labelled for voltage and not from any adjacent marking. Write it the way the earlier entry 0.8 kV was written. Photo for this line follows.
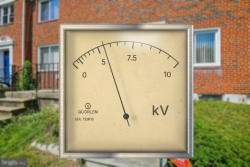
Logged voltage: 5.5 kV
